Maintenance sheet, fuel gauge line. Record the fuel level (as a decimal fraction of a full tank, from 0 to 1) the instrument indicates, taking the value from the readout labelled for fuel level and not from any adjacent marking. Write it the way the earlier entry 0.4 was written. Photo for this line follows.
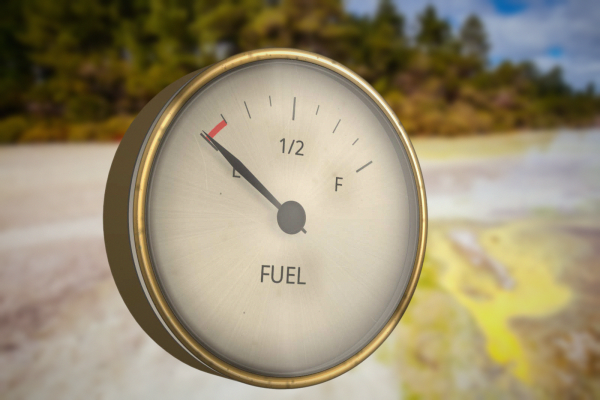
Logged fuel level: 0
